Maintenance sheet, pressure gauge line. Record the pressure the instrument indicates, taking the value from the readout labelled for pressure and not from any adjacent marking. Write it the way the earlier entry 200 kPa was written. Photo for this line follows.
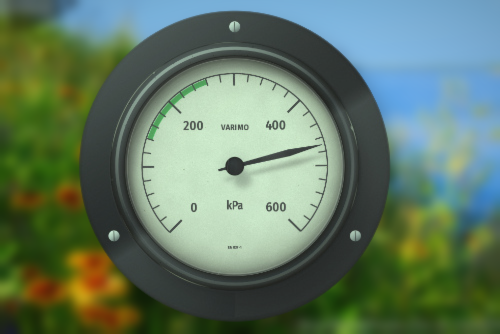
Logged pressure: 470 kPa
